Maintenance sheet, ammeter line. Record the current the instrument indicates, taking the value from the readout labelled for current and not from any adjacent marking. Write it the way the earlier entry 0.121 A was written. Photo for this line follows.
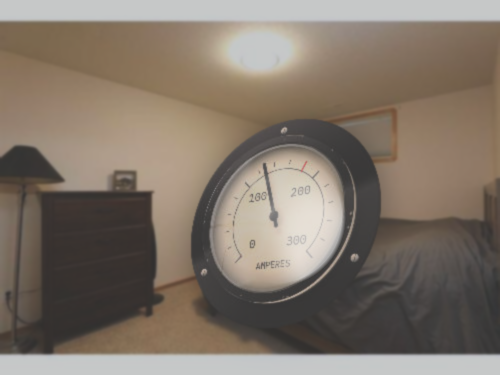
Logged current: 130 A
